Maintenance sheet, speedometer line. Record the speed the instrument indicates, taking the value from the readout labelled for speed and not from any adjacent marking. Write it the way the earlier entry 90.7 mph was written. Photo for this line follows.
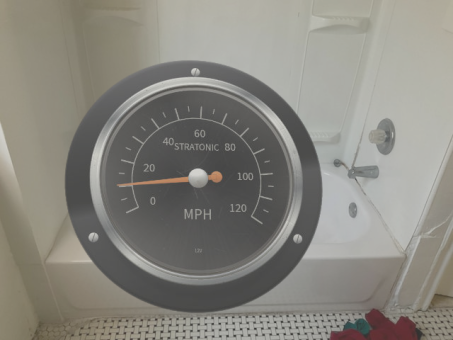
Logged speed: 10 mph
